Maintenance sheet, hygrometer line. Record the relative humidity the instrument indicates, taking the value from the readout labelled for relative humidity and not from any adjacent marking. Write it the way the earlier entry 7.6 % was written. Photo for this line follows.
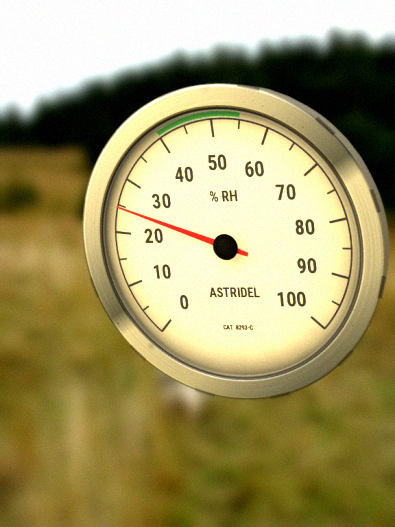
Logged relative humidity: 25 %
